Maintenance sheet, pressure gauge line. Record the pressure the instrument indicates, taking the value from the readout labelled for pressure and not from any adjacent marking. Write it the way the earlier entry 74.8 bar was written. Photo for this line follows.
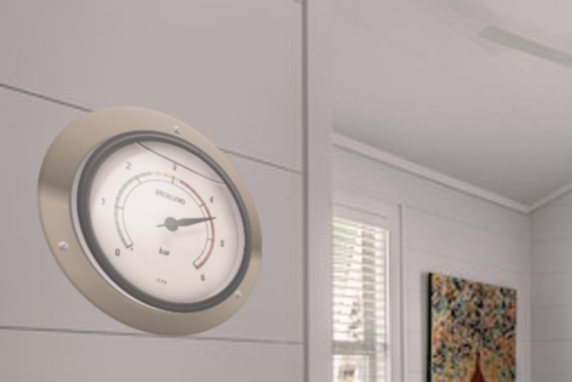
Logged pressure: 4.4 bar
